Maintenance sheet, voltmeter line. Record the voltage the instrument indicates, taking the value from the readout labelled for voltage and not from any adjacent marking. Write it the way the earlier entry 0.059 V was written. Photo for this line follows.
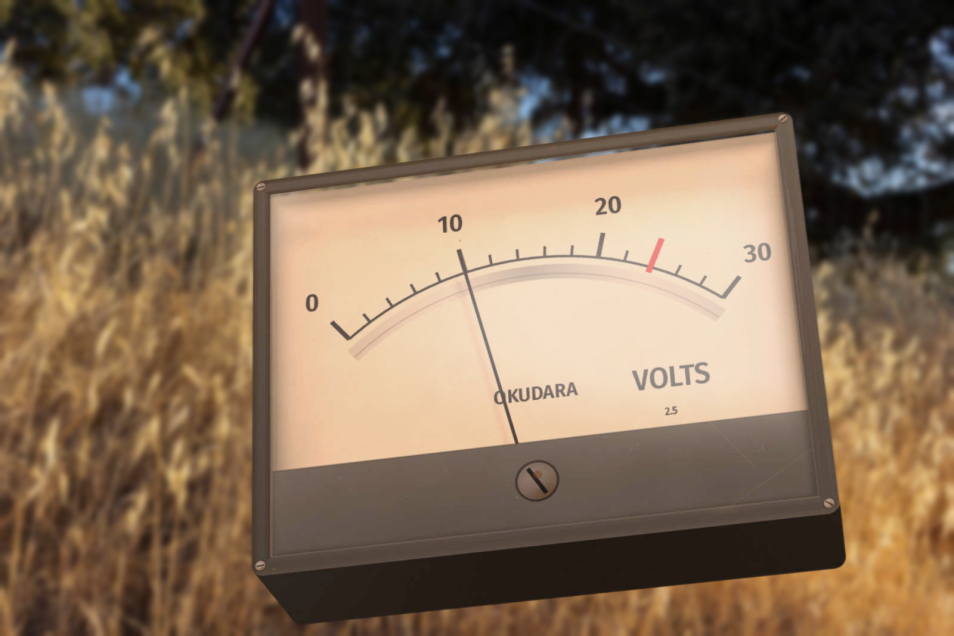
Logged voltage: 10 V
